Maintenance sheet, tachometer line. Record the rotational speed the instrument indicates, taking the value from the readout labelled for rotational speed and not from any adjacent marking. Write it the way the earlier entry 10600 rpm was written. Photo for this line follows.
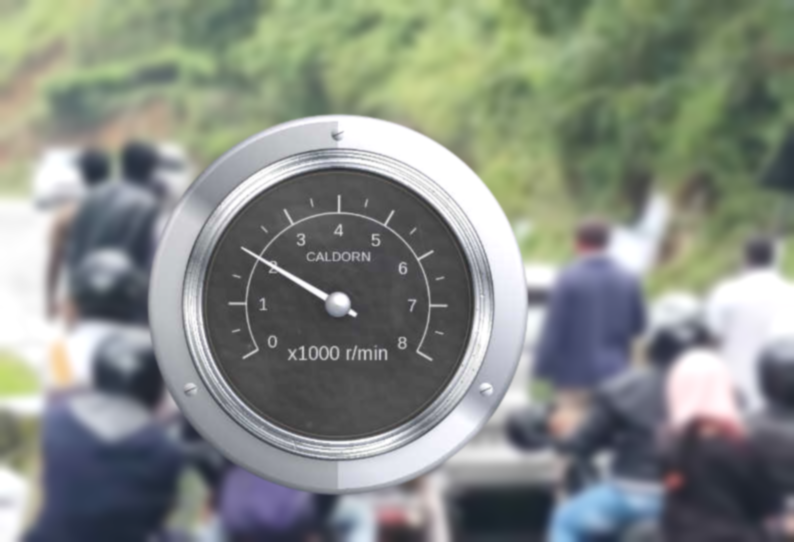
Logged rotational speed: 2000 rpm
